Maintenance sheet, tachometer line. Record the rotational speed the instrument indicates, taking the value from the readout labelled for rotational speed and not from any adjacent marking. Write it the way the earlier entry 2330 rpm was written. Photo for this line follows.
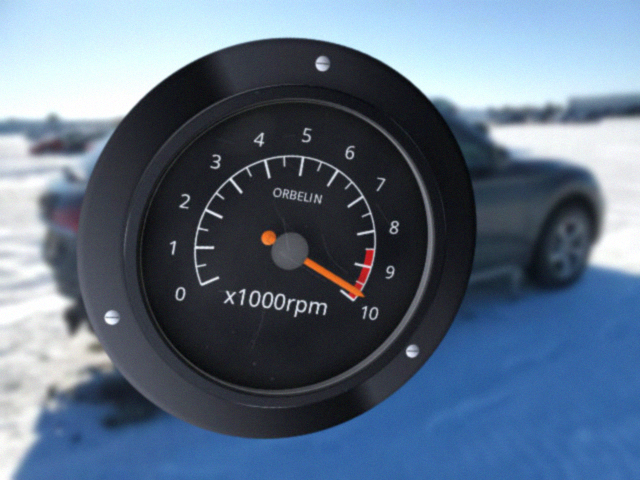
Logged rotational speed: 9750 rpm
